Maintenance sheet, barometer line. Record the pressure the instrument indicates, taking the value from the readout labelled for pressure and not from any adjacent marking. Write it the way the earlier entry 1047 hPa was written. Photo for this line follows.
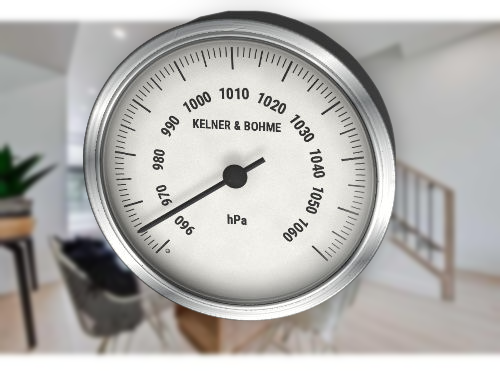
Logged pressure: 965 hPa
